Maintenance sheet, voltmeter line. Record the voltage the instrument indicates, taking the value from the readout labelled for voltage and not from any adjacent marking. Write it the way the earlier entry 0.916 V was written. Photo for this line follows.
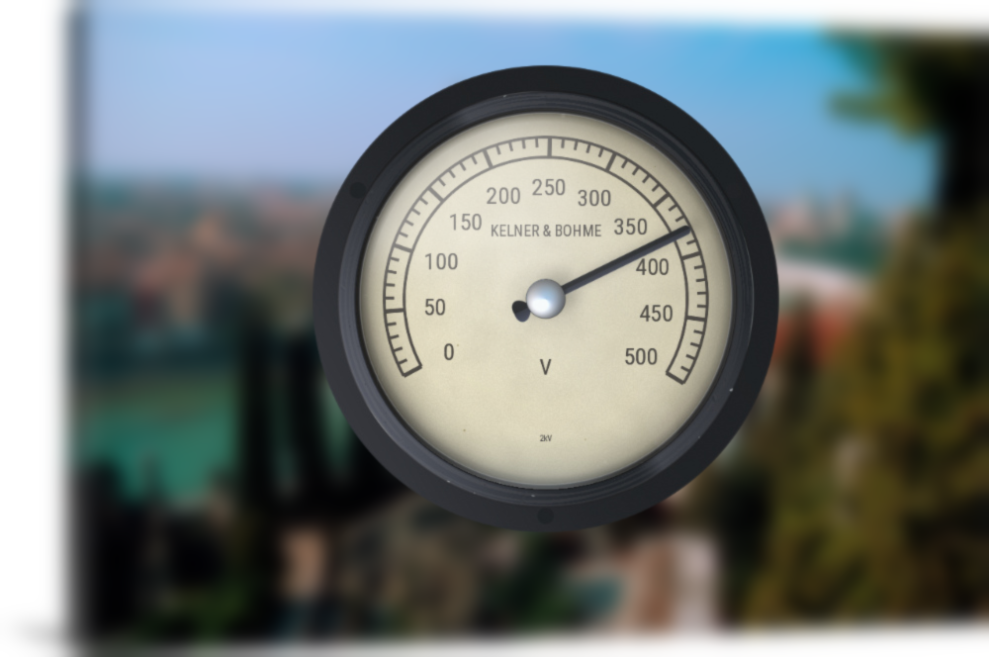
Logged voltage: 380 V
